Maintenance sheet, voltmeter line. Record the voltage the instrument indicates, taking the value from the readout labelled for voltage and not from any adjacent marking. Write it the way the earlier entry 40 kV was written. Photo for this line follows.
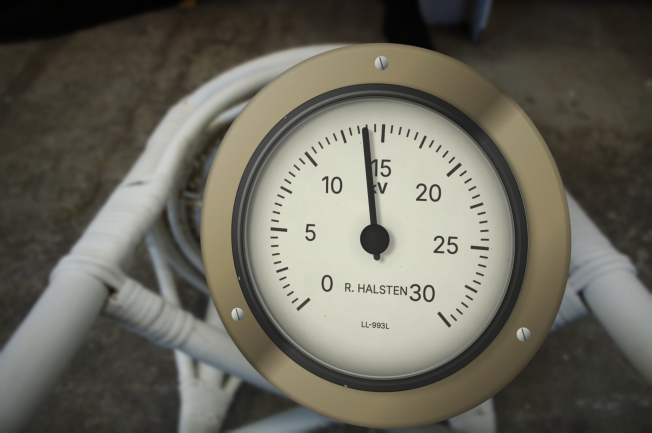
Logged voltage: 14 kV
